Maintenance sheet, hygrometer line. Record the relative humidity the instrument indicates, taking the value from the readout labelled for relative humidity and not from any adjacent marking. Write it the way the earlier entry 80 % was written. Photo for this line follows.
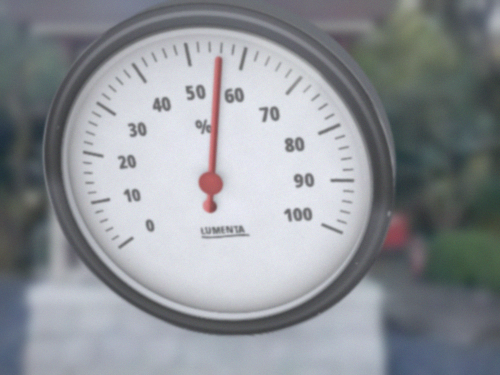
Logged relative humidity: 56 %
